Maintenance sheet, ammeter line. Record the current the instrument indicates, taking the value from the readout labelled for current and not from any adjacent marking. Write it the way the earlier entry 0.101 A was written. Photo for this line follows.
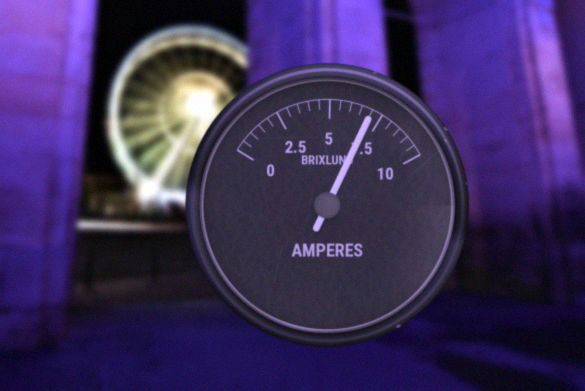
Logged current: 7 A
